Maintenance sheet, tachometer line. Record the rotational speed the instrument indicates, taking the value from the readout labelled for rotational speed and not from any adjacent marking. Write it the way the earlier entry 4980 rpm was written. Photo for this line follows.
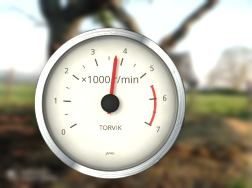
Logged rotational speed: 3750 rpm
